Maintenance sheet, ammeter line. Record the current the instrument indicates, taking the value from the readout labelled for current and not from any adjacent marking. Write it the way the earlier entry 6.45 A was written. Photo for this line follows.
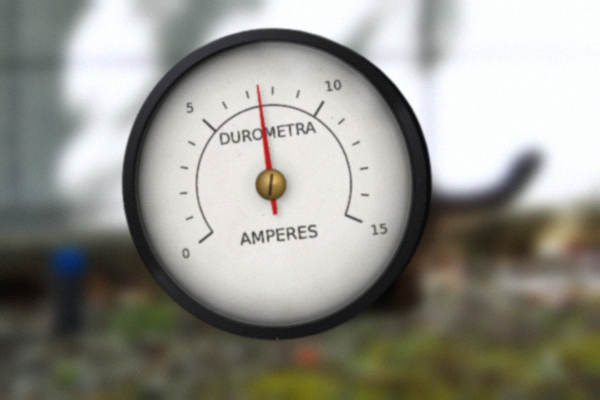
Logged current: 7.5 A
